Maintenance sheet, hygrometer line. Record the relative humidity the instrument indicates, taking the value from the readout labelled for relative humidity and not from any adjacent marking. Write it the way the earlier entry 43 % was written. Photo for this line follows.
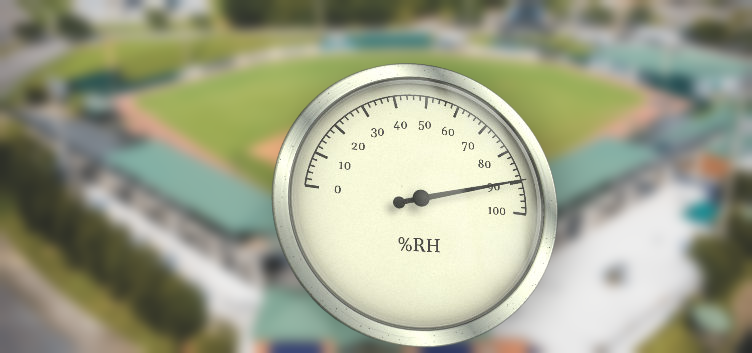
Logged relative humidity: 90 %
